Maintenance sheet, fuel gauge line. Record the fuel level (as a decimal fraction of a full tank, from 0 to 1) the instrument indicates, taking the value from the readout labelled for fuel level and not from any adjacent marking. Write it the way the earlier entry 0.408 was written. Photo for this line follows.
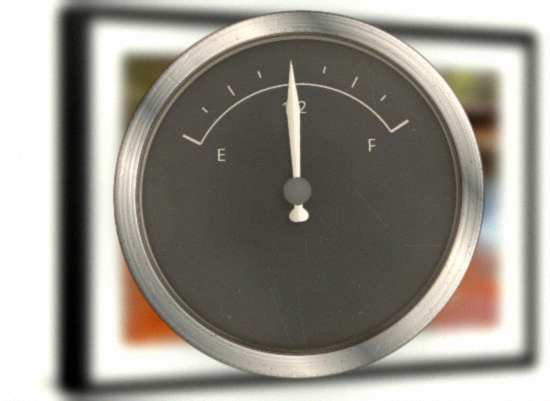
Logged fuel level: 0.5
